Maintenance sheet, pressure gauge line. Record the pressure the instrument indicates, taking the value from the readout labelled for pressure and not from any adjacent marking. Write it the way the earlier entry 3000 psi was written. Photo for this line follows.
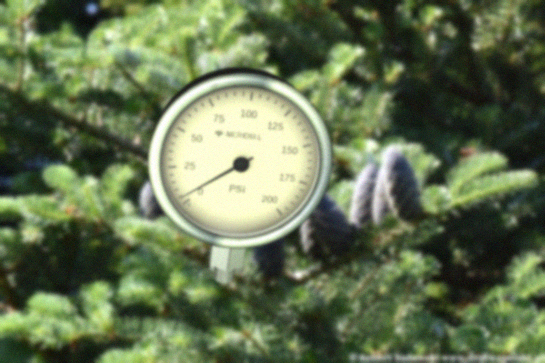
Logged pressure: 5 psi
